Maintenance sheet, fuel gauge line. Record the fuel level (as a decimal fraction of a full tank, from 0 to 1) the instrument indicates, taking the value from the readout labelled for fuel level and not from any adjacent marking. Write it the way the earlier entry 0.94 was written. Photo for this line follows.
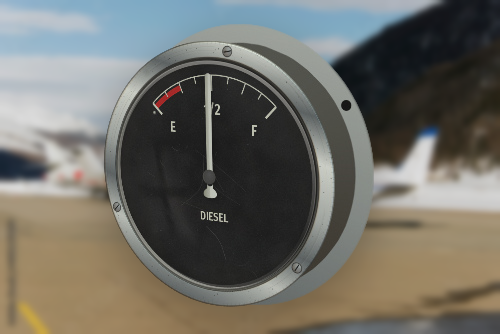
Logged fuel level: 0.5
